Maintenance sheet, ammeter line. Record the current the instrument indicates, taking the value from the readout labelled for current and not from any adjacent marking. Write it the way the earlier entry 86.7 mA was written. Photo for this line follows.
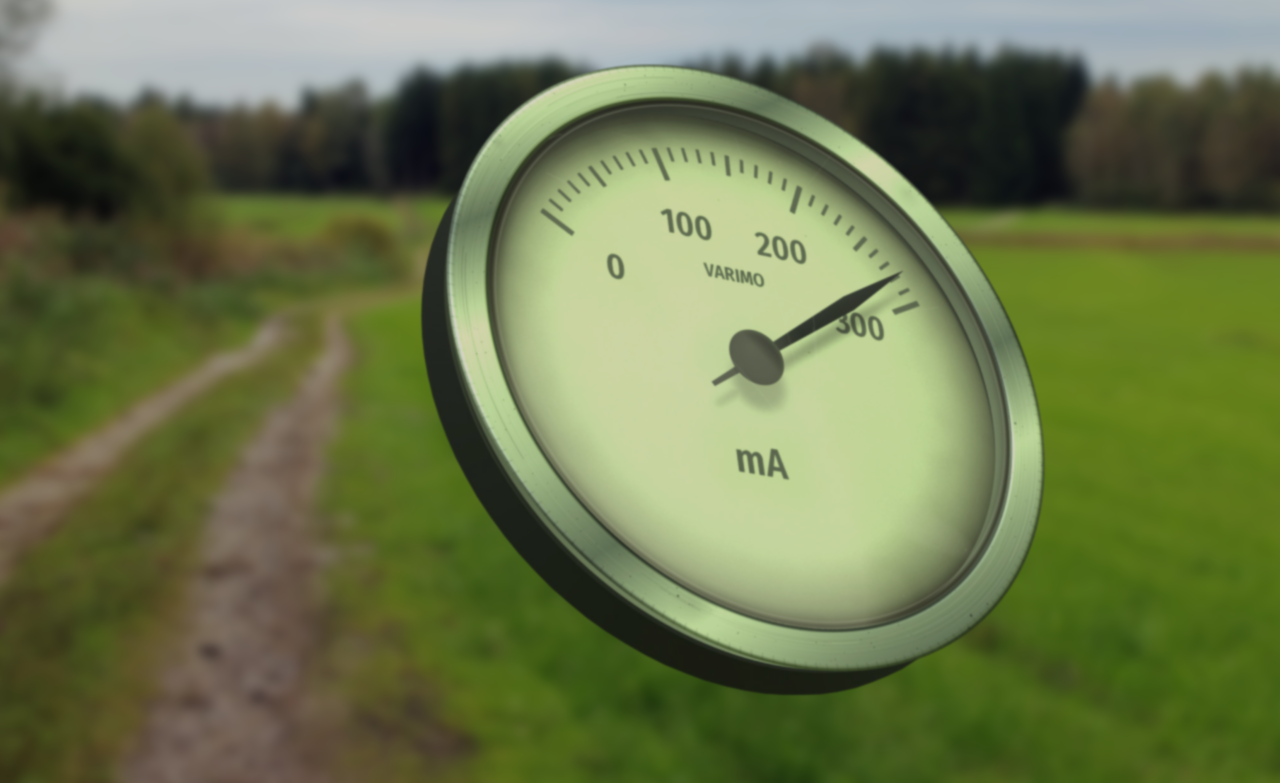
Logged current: 280 mA
